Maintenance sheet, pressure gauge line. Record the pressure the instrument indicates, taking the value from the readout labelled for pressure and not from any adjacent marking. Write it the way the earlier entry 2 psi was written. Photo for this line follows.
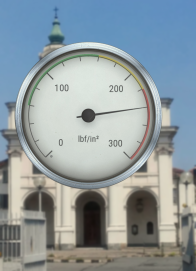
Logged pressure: 240 psi
